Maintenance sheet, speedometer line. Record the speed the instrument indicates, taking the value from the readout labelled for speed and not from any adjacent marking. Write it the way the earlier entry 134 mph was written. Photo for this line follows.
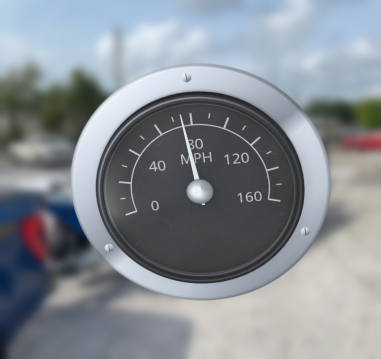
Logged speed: 75 mph
